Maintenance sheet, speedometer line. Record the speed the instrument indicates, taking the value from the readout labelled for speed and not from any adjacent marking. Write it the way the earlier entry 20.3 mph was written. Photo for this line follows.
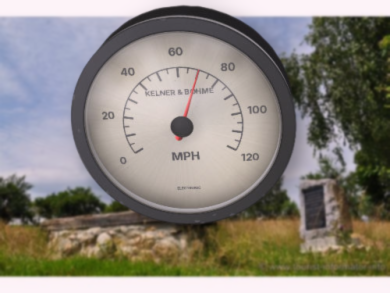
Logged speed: 70 mph
